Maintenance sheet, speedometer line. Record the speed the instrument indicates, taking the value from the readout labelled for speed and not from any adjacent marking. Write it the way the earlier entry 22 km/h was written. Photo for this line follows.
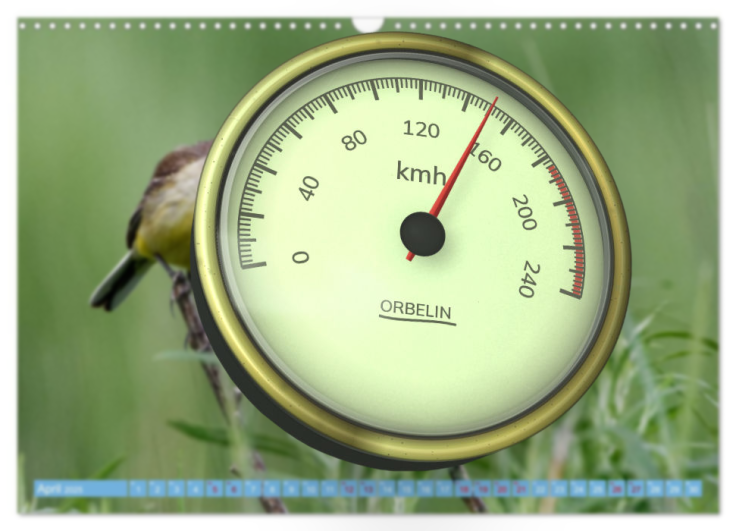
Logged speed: 150 km/h
